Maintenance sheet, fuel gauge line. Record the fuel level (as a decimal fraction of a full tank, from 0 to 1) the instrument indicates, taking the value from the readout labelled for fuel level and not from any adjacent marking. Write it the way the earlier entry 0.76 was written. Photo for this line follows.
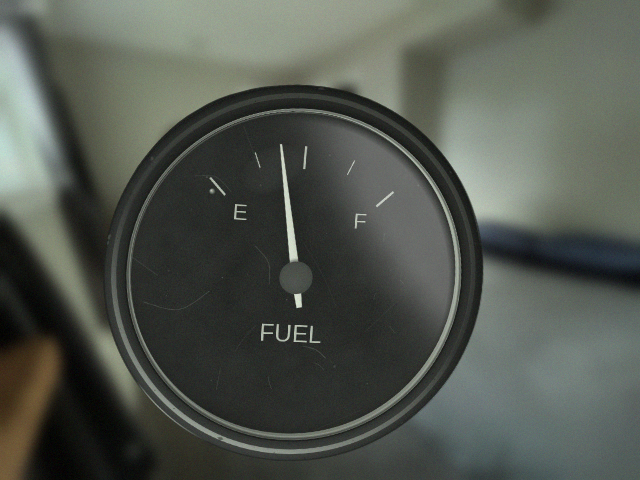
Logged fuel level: 0.375
